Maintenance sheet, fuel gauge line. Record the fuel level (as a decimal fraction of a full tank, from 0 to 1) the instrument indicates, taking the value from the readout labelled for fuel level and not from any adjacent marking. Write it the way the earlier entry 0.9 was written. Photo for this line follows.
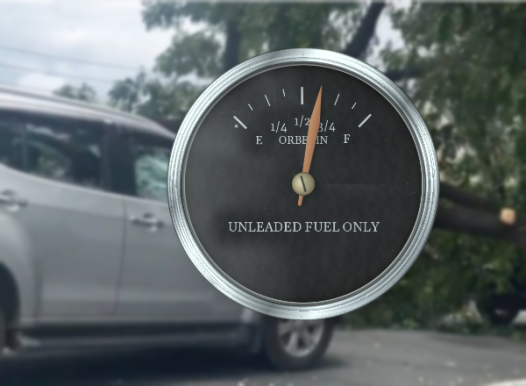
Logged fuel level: 0.625
